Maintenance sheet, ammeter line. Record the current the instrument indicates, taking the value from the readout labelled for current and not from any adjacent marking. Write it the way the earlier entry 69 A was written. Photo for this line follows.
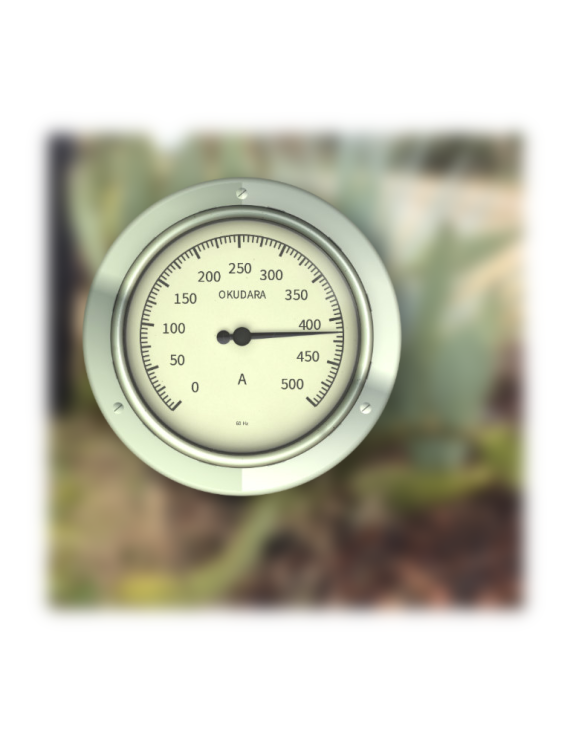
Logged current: 415 A
